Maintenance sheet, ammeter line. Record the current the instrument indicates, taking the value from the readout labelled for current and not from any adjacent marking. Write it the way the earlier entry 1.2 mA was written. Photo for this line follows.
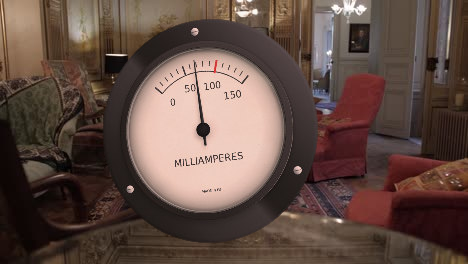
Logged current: 70 mA
